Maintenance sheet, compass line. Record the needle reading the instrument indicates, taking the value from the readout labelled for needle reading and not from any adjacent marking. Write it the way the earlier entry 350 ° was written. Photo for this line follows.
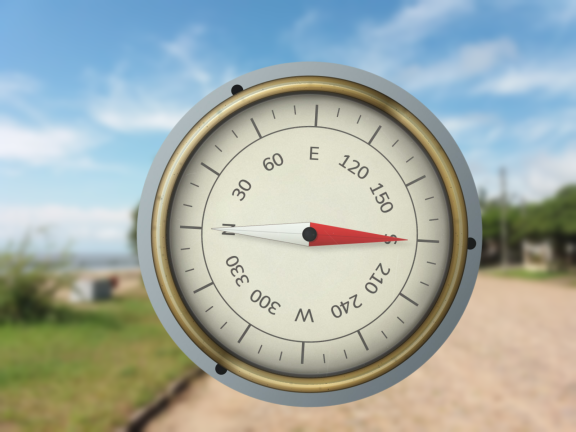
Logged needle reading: 180 °
